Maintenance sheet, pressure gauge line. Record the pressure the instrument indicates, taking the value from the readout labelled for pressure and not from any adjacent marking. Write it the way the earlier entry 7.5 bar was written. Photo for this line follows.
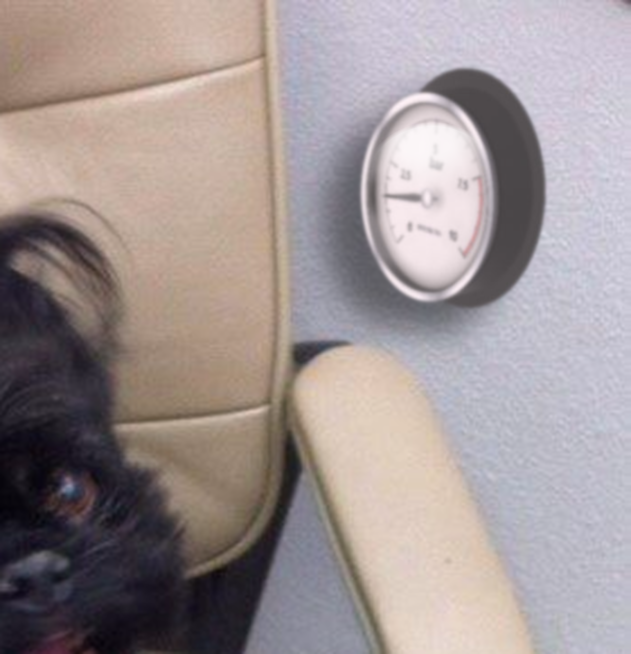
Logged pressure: 1.5 bar
